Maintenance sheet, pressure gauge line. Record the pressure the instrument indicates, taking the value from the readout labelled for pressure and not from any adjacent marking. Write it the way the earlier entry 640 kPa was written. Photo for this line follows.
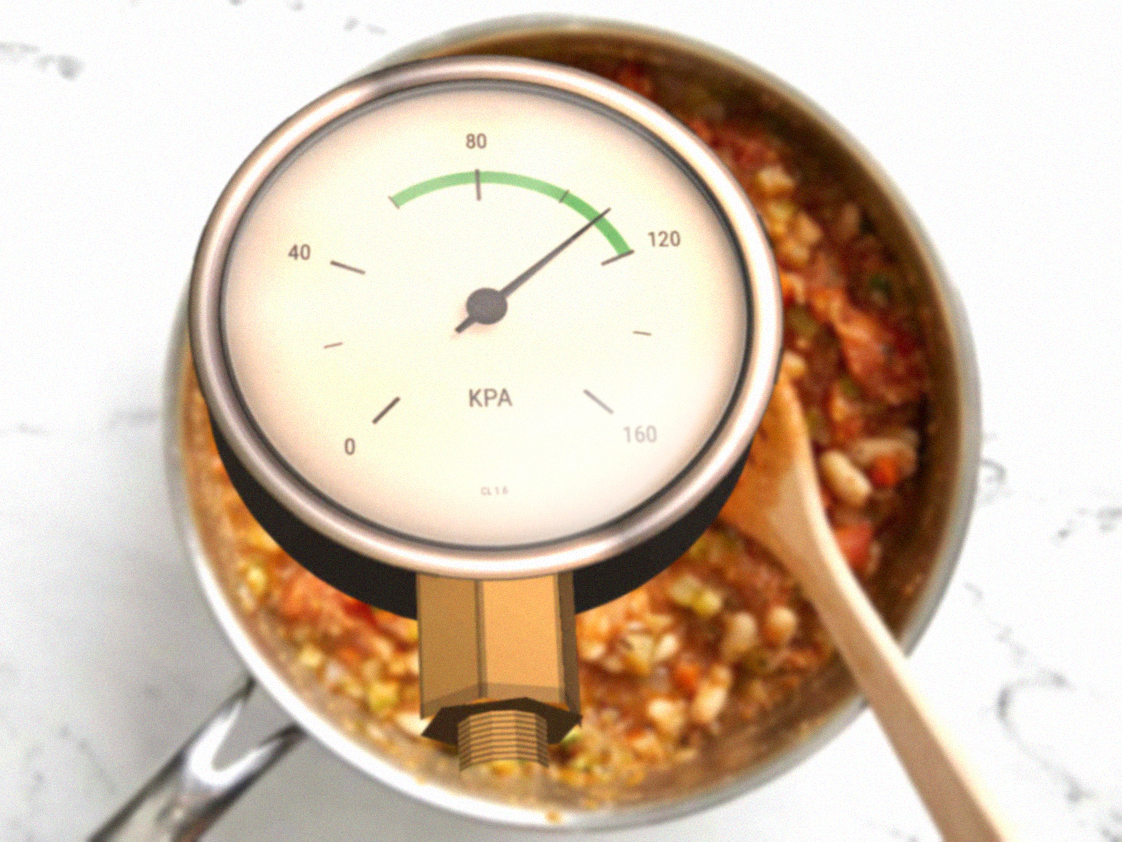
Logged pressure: 110 kPa
